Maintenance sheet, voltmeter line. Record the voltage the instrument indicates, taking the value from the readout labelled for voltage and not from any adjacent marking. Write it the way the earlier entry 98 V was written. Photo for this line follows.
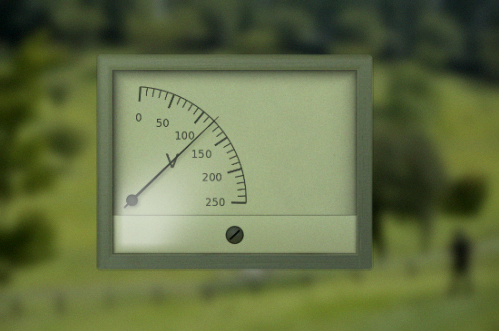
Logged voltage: 120 V
